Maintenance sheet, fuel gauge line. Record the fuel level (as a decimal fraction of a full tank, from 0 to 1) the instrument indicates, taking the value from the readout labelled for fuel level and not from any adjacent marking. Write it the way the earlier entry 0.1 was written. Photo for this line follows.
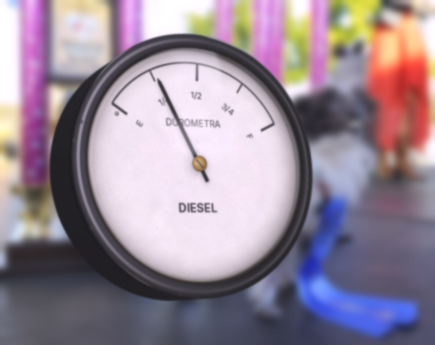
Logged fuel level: 0.25
